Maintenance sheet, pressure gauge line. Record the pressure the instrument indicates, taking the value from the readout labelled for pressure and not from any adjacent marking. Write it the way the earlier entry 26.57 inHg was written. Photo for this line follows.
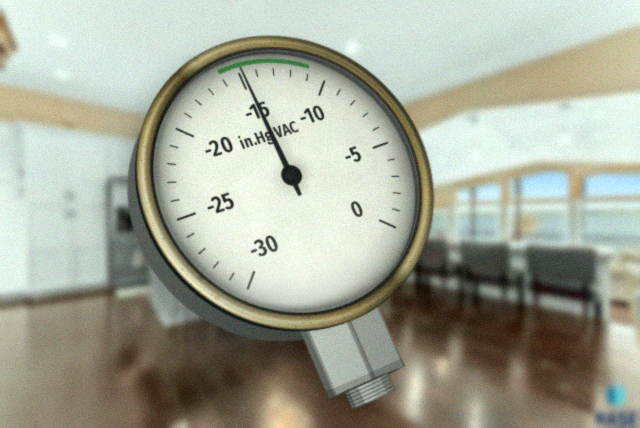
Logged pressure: -15 inHg
